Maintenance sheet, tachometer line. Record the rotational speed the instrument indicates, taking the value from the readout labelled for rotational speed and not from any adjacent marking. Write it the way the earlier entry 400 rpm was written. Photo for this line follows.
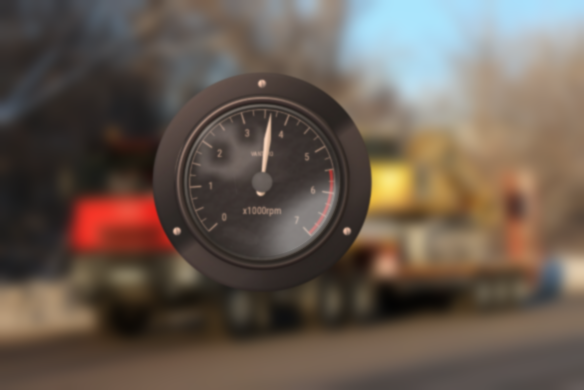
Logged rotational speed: 3625 rpm
